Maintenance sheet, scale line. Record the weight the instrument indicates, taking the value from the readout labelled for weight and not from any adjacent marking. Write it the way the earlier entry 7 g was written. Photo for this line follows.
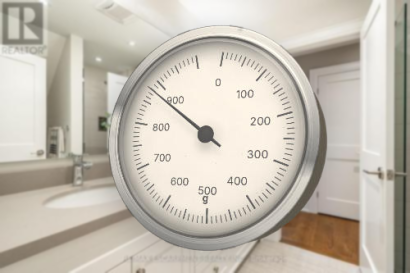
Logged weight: 880 g
